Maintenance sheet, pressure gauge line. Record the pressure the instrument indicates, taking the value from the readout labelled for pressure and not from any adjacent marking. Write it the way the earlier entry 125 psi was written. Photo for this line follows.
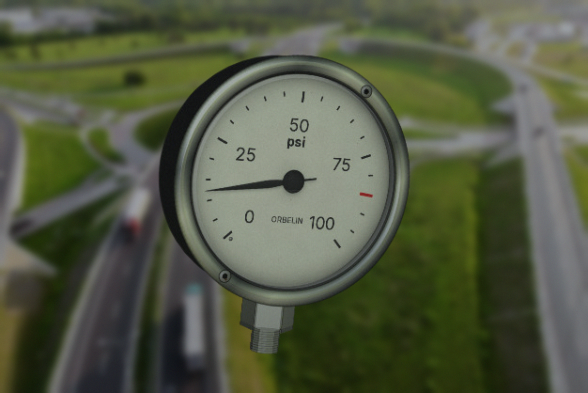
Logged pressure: 12.5 psi
